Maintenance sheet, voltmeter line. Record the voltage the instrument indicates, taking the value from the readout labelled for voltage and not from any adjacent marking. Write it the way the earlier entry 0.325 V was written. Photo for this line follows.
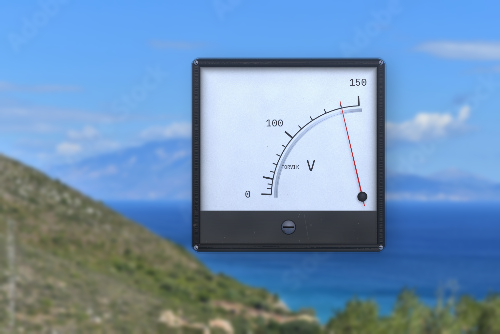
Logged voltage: 140 V
